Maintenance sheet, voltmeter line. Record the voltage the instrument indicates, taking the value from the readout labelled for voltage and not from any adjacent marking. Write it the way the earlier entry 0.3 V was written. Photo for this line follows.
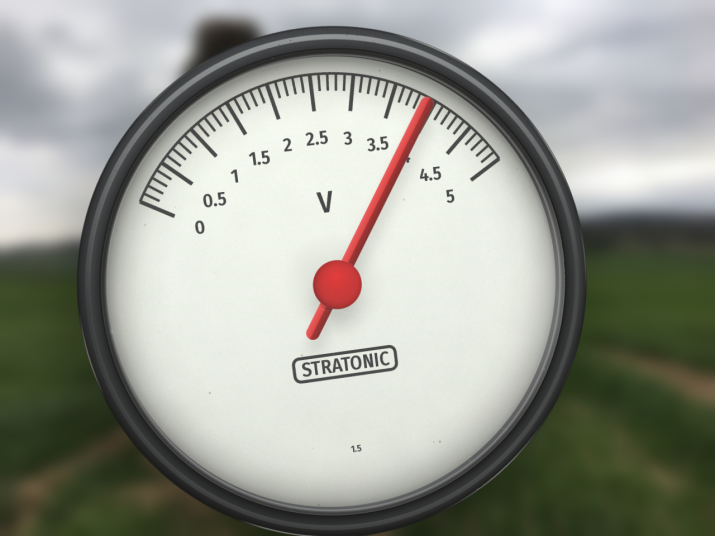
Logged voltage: 3.9 V
